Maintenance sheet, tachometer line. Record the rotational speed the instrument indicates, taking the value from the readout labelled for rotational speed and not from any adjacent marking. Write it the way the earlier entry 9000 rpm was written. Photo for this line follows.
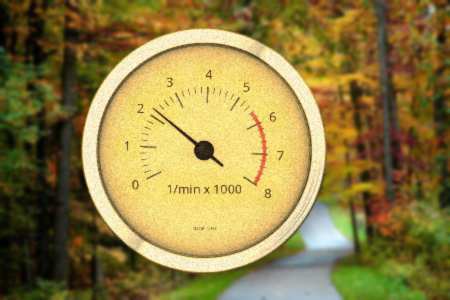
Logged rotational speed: 2200 rpm
